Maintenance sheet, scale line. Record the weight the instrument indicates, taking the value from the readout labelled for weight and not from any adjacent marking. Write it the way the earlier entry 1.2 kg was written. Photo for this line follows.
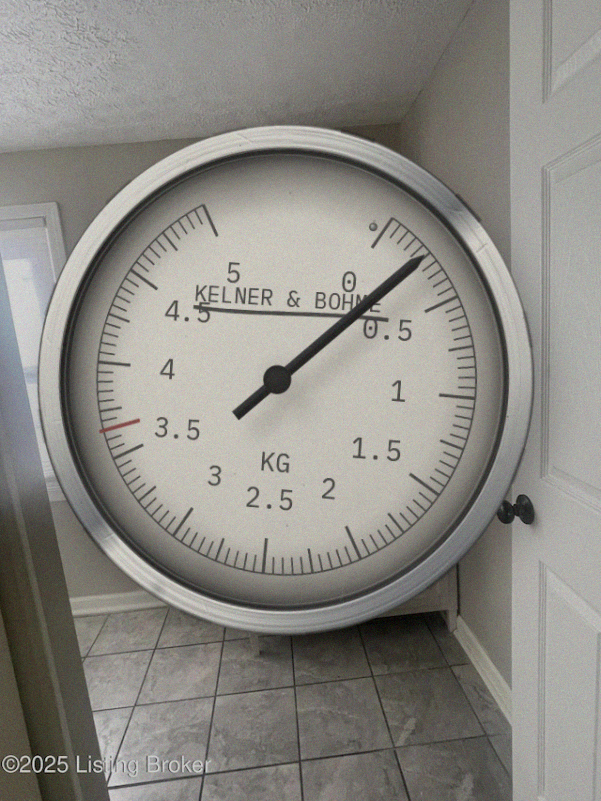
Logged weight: 0.25 kg
